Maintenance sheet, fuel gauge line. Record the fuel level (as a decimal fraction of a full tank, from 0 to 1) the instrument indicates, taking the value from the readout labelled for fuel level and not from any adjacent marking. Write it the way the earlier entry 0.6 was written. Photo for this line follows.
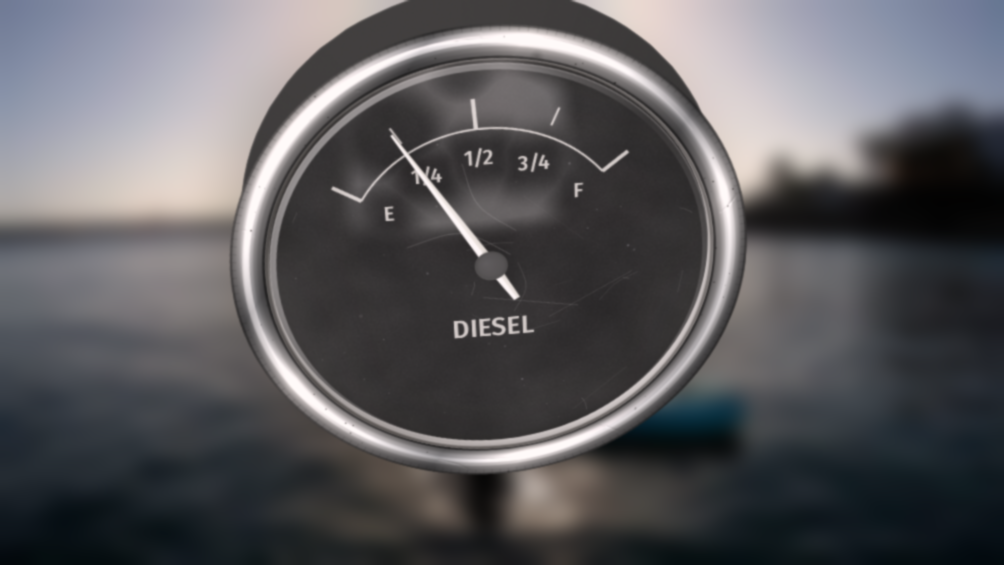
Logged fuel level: 0.25
